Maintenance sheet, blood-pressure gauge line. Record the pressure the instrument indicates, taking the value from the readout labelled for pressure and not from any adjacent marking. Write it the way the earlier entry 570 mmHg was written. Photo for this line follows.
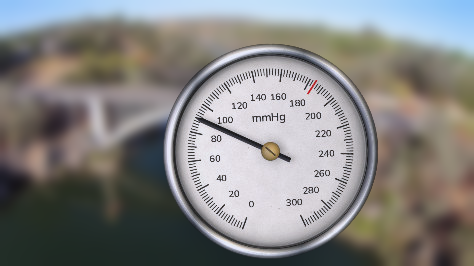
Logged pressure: 90 mmHg
